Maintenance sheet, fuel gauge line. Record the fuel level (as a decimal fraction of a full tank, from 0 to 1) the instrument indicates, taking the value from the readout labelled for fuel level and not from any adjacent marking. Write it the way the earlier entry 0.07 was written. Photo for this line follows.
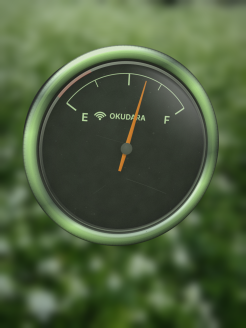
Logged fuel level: 0.625
